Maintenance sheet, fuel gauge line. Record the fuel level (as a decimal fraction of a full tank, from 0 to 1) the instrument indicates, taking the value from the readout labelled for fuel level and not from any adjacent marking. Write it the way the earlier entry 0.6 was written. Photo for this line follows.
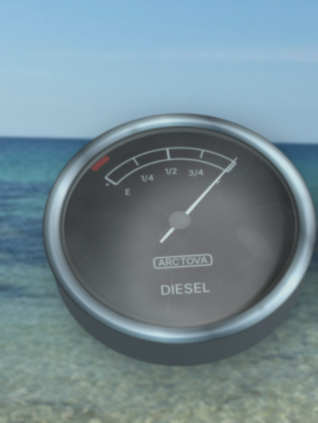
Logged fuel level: 1
